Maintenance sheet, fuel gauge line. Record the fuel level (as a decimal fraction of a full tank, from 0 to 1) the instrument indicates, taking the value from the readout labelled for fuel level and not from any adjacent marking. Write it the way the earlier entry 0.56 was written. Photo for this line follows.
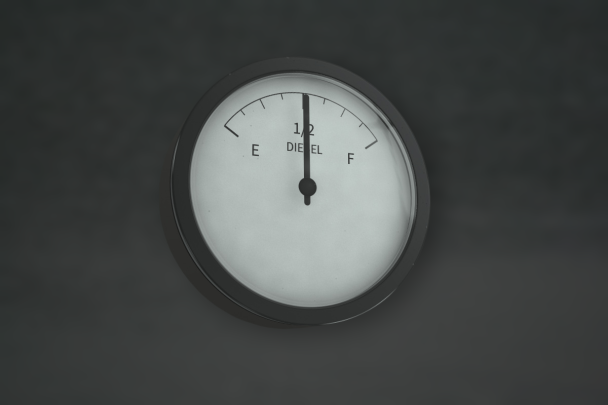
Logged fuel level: 0.5
